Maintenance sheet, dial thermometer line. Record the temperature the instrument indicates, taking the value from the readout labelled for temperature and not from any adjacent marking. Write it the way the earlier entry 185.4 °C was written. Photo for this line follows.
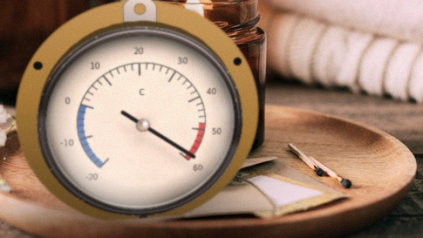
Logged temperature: 58 °C
